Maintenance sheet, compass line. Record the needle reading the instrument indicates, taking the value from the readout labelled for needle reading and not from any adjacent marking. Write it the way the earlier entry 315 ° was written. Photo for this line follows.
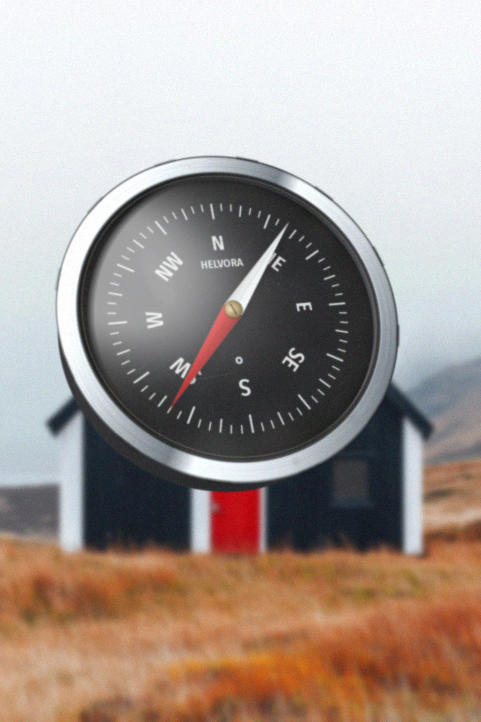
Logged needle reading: 220 °
